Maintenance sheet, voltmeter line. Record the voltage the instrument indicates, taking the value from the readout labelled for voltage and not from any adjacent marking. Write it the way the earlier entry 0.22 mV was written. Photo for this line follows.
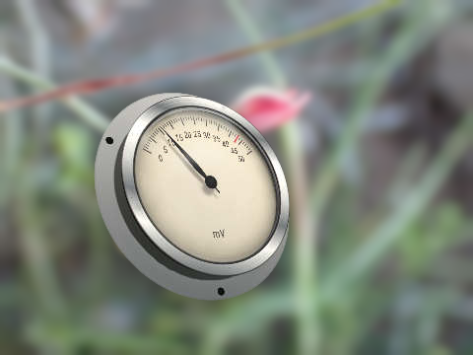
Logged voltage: 10 mV
